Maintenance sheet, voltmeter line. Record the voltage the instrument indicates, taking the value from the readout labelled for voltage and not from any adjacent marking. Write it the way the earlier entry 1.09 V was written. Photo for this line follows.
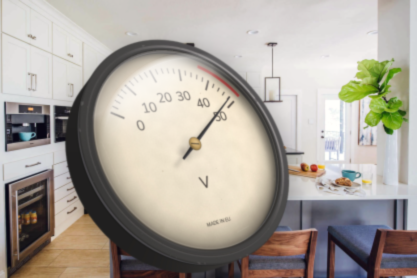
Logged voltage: 48 V
